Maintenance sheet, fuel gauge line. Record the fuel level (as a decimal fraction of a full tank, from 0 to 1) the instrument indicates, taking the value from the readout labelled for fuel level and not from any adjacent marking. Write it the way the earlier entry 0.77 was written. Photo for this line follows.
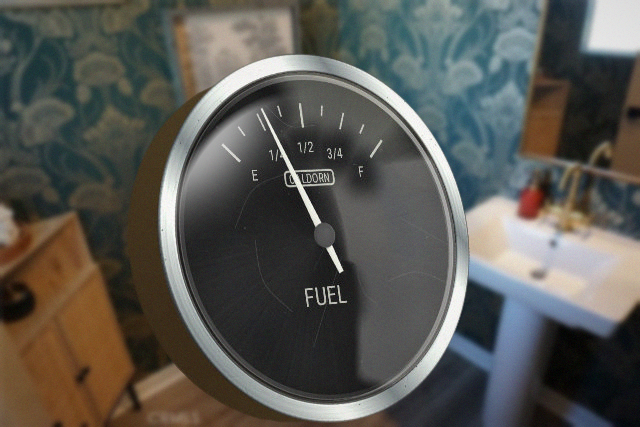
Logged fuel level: 0.25
